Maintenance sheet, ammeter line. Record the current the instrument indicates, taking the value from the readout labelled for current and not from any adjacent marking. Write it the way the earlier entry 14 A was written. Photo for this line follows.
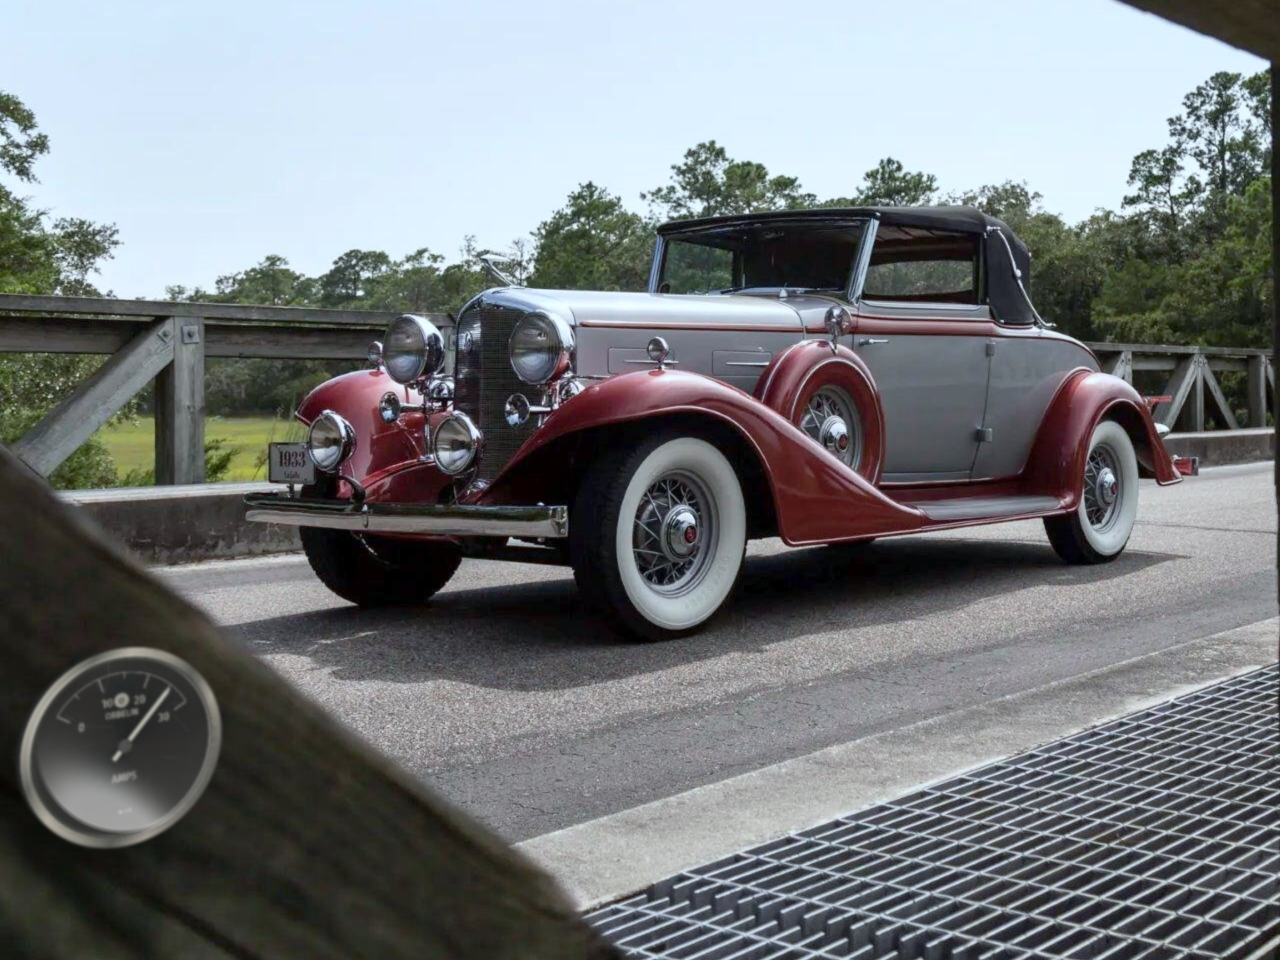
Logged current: 25 A
